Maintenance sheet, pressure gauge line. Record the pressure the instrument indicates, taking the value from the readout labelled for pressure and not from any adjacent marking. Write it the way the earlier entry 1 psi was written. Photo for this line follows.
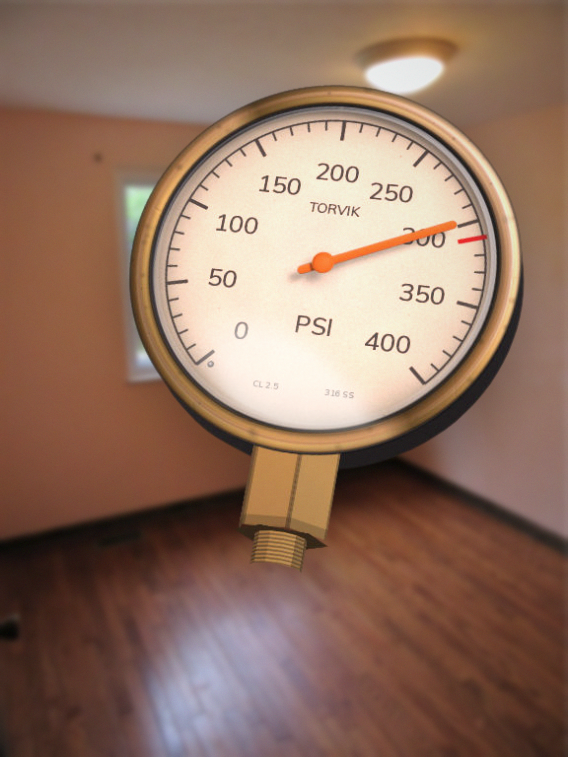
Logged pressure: 300 psi
